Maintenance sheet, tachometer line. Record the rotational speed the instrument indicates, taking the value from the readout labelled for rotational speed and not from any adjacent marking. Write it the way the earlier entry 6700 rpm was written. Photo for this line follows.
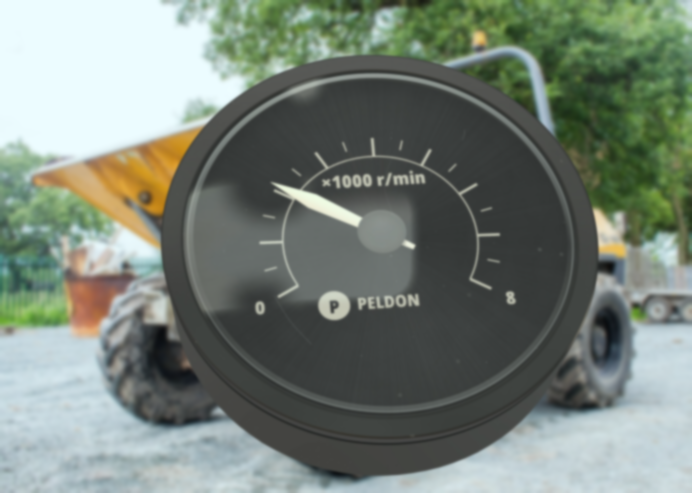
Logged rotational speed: 2000 rpm
